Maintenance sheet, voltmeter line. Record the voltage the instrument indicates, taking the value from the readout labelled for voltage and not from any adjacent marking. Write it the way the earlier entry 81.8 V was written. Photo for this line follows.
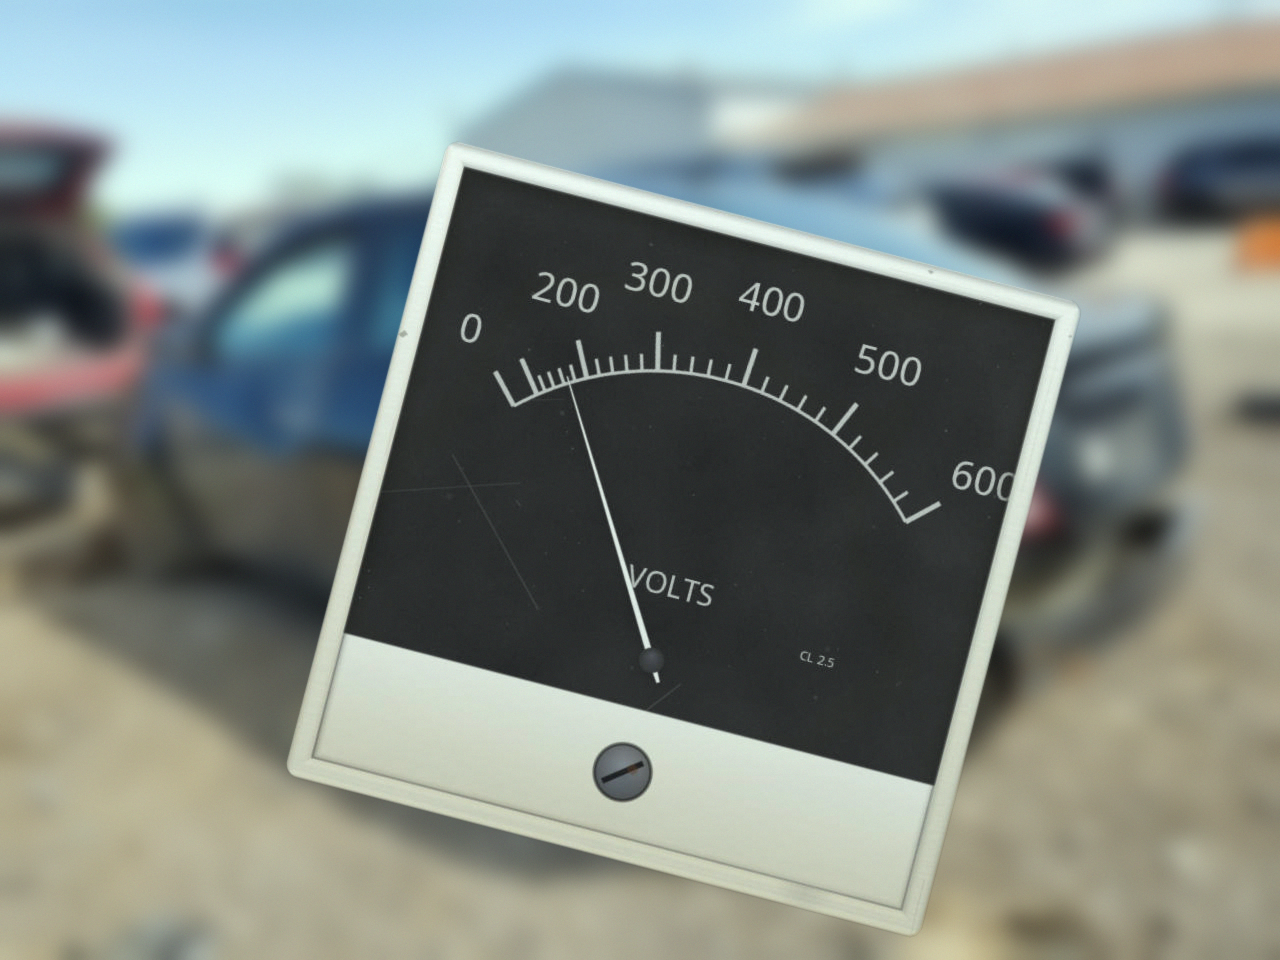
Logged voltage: 170 V
